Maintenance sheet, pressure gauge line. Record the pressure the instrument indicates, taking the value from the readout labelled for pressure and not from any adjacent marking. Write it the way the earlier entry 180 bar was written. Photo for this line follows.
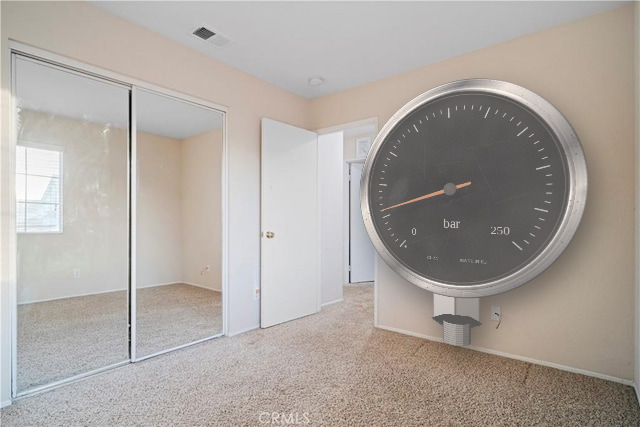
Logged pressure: 30 bar
